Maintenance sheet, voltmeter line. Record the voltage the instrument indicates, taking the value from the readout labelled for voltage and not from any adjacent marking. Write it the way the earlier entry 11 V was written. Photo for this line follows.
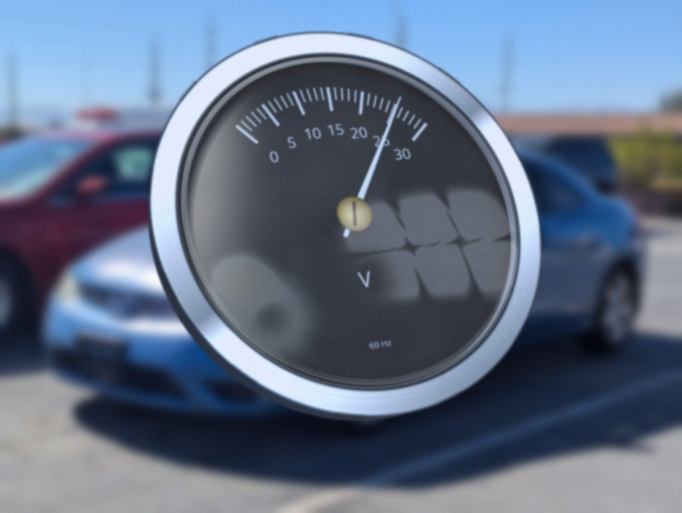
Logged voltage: 25 V
